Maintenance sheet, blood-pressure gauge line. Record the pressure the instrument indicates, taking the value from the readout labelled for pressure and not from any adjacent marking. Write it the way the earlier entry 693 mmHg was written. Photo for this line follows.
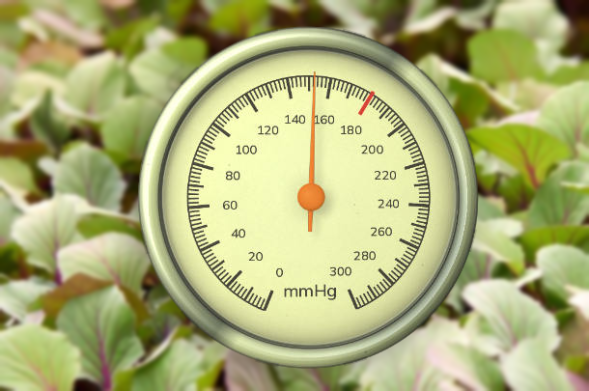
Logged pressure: 152 mmHg
